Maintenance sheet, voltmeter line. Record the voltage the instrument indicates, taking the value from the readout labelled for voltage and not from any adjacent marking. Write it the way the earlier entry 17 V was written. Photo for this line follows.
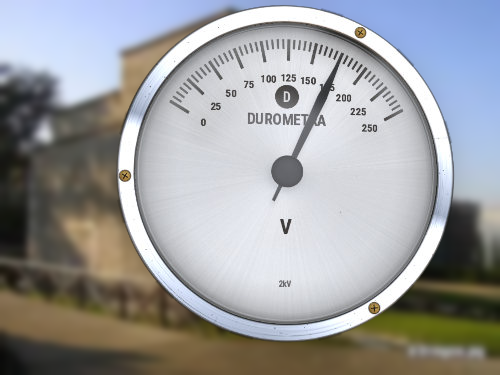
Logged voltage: 175 V
